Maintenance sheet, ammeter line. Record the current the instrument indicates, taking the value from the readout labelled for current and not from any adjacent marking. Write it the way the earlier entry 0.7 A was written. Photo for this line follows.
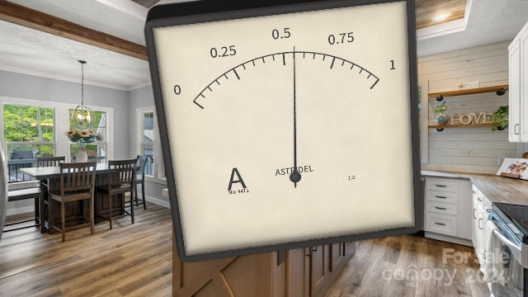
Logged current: 0.55 A
